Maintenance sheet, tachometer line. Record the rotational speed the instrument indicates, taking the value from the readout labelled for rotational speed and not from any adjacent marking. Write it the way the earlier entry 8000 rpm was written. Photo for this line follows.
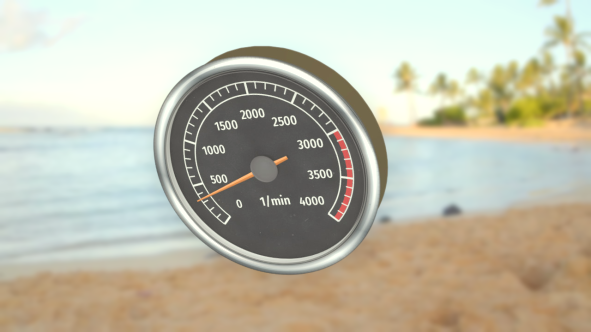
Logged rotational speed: 350 rpm
